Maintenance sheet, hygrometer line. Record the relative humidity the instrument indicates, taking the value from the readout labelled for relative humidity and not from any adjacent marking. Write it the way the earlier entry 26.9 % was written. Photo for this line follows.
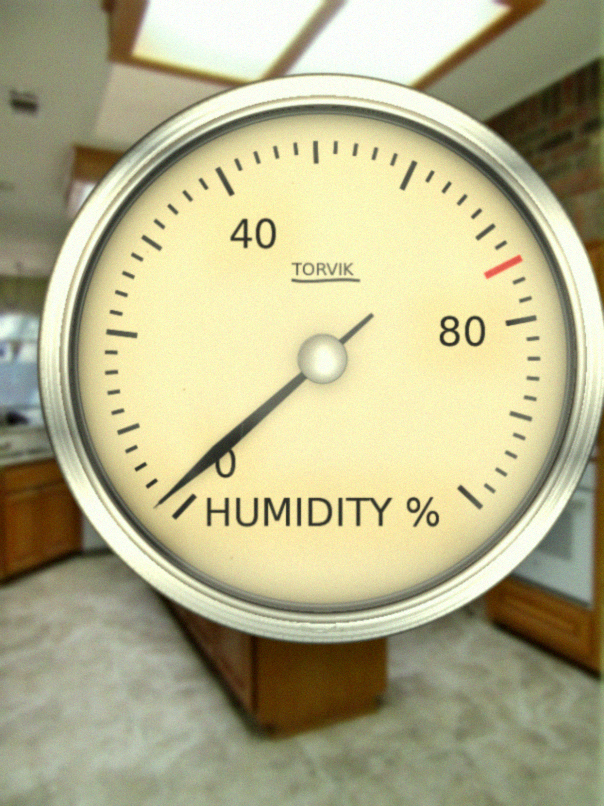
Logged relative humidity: 2 %
